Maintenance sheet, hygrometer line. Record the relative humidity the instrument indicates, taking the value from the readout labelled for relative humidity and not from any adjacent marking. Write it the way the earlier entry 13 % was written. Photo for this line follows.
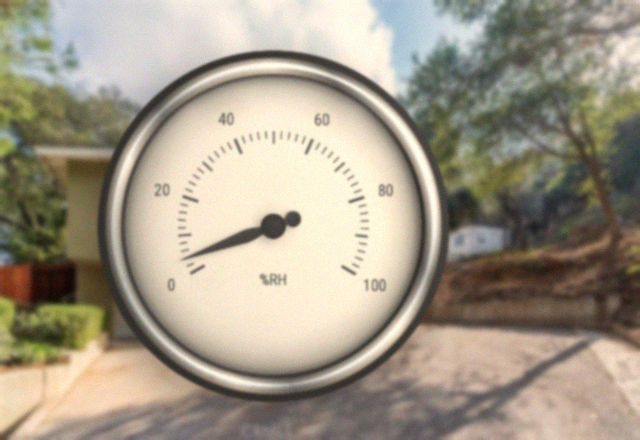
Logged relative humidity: 4 %
